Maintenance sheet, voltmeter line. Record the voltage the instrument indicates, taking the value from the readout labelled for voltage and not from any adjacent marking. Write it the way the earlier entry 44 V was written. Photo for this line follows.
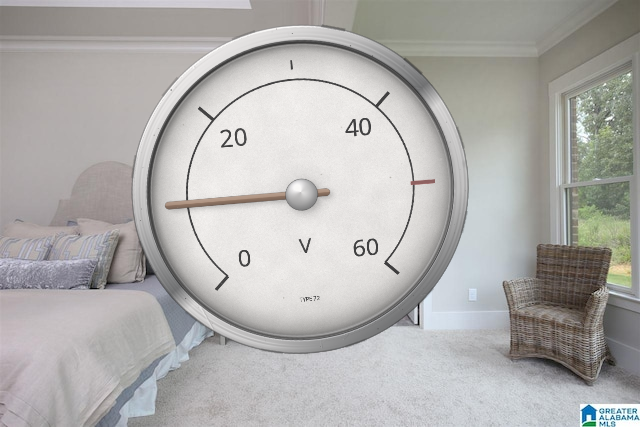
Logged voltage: 10 V
